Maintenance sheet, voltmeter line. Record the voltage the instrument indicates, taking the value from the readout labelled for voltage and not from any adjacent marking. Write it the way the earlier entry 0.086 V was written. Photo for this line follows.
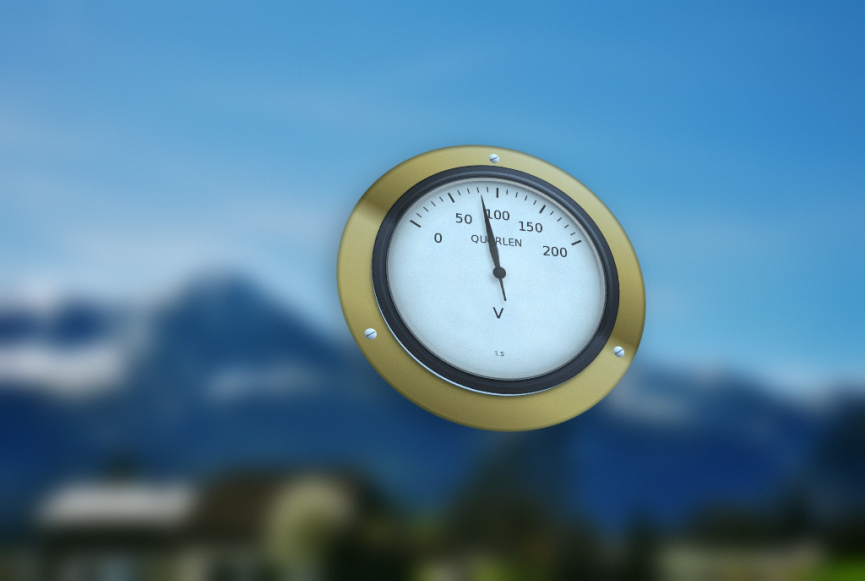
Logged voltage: 80 V
